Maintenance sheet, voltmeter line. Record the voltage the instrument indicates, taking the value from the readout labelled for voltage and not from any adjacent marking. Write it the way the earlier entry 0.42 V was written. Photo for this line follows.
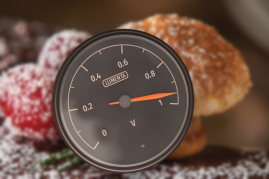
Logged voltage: 0.95 V
